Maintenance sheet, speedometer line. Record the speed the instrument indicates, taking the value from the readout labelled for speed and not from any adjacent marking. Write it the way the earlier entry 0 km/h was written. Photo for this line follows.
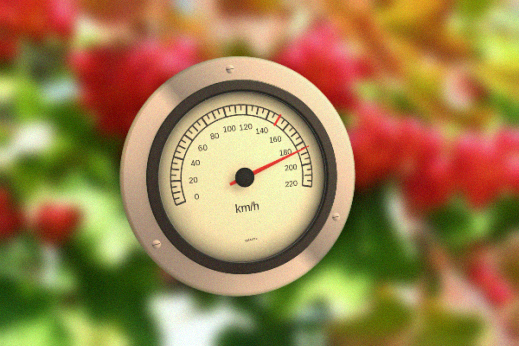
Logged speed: 185 km/h
